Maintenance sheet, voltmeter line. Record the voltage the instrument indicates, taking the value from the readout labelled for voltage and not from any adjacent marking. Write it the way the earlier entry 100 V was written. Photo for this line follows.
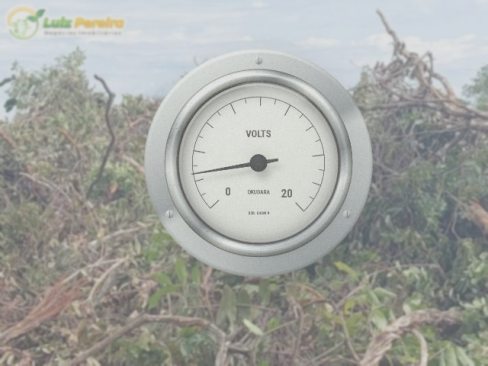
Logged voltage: 2.5 V
